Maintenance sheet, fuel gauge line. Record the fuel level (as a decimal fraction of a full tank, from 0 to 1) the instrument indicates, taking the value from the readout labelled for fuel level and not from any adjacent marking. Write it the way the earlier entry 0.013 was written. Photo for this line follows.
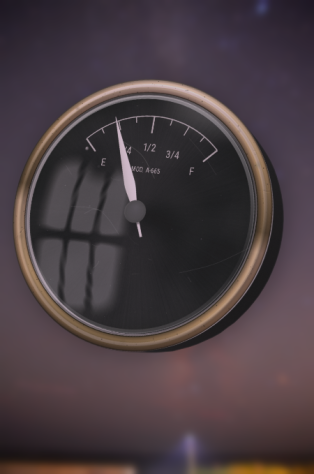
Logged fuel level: 0.25
